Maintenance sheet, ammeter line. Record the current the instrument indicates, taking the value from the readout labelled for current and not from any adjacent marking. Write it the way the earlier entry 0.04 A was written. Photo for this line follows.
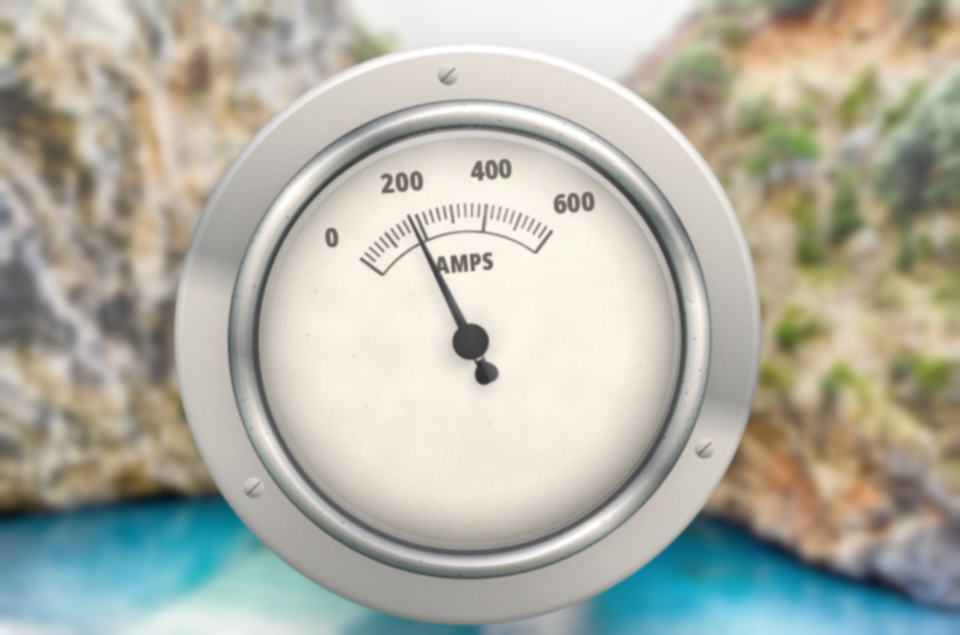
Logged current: 180 A
